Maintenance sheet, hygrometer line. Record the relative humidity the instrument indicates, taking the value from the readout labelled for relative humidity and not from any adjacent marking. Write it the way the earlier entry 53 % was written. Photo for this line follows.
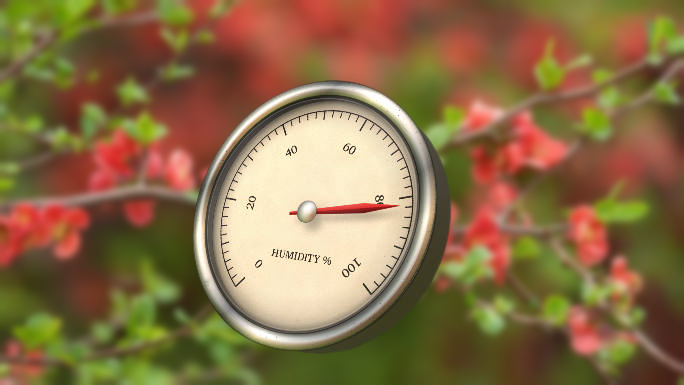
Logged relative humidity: 82 %
